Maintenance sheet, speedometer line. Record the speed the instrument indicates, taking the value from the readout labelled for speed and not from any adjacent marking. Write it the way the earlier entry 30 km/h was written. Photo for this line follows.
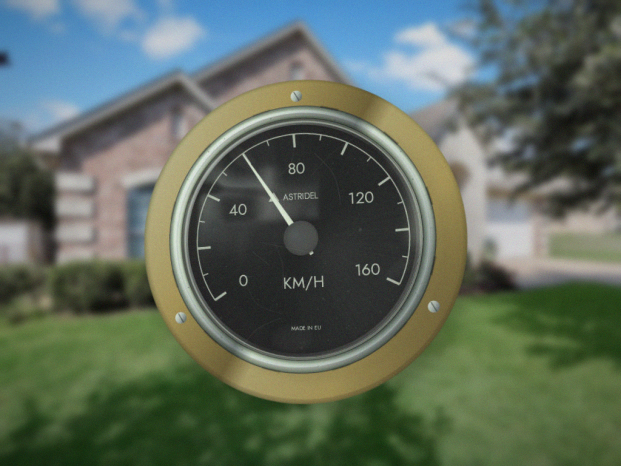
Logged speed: 60 km/h
